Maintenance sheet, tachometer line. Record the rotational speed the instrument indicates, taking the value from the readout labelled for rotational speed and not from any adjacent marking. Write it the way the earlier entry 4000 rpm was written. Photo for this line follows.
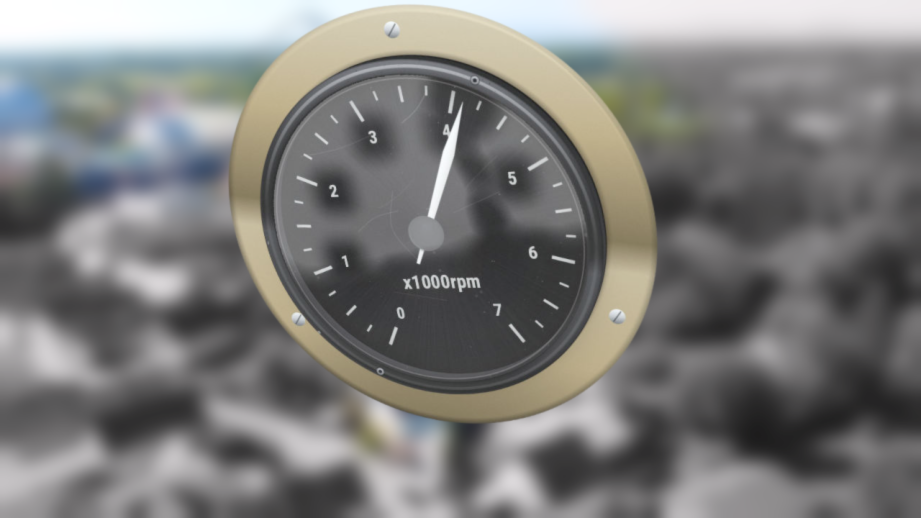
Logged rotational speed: 4125 rpm
